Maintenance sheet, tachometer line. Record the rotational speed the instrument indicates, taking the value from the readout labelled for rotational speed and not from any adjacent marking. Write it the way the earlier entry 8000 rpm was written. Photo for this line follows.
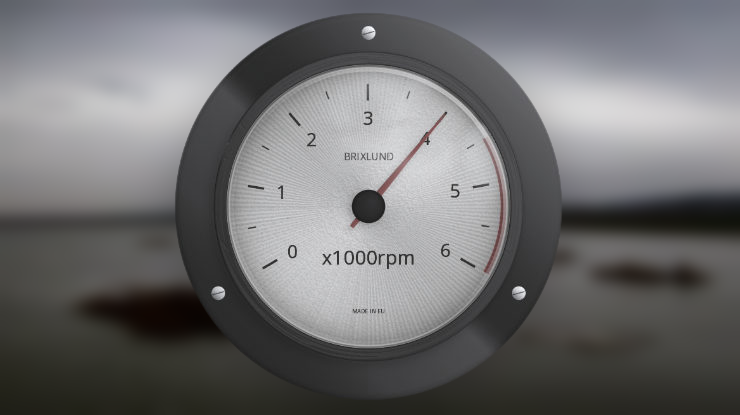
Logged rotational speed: 4000 rpm
